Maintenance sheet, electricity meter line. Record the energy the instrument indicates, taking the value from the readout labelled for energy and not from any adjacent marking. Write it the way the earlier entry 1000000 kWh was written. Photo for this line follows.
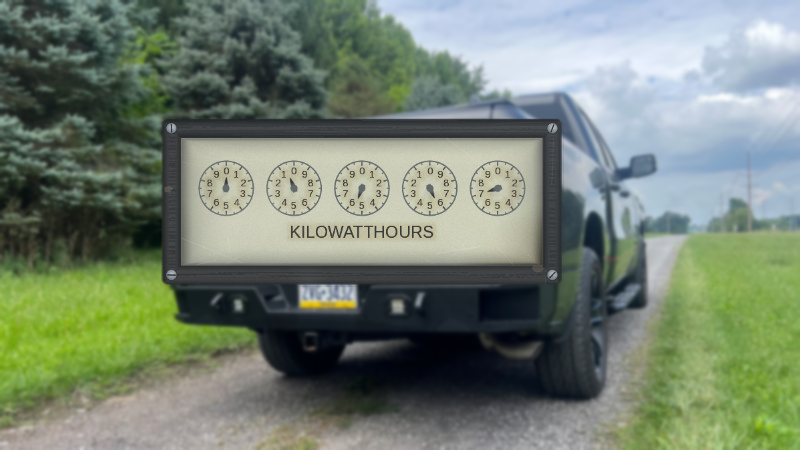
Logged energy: 557 kWh
